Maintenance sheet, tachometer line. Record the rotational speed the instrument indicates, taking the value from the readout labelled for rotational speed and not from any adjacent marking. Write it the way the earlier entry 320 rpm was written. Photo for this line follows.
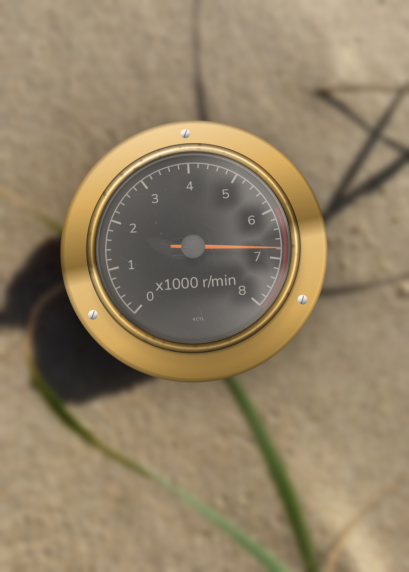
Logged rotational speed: 6800 rpm
